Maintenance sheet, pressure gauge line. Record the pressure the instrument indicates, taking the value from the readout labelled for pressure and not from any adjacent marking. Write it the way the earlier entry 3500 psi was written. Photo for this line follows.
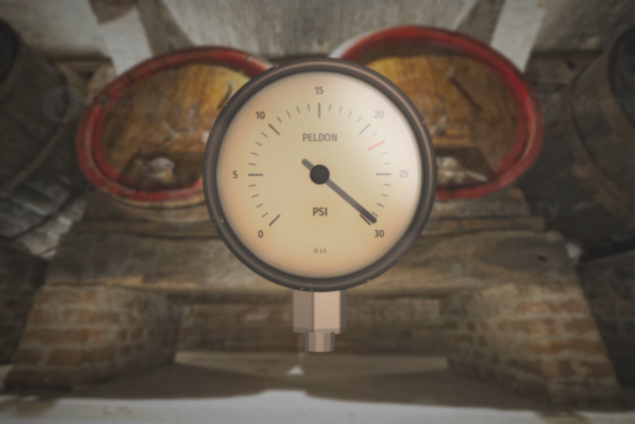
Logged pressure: 29.5 psi
